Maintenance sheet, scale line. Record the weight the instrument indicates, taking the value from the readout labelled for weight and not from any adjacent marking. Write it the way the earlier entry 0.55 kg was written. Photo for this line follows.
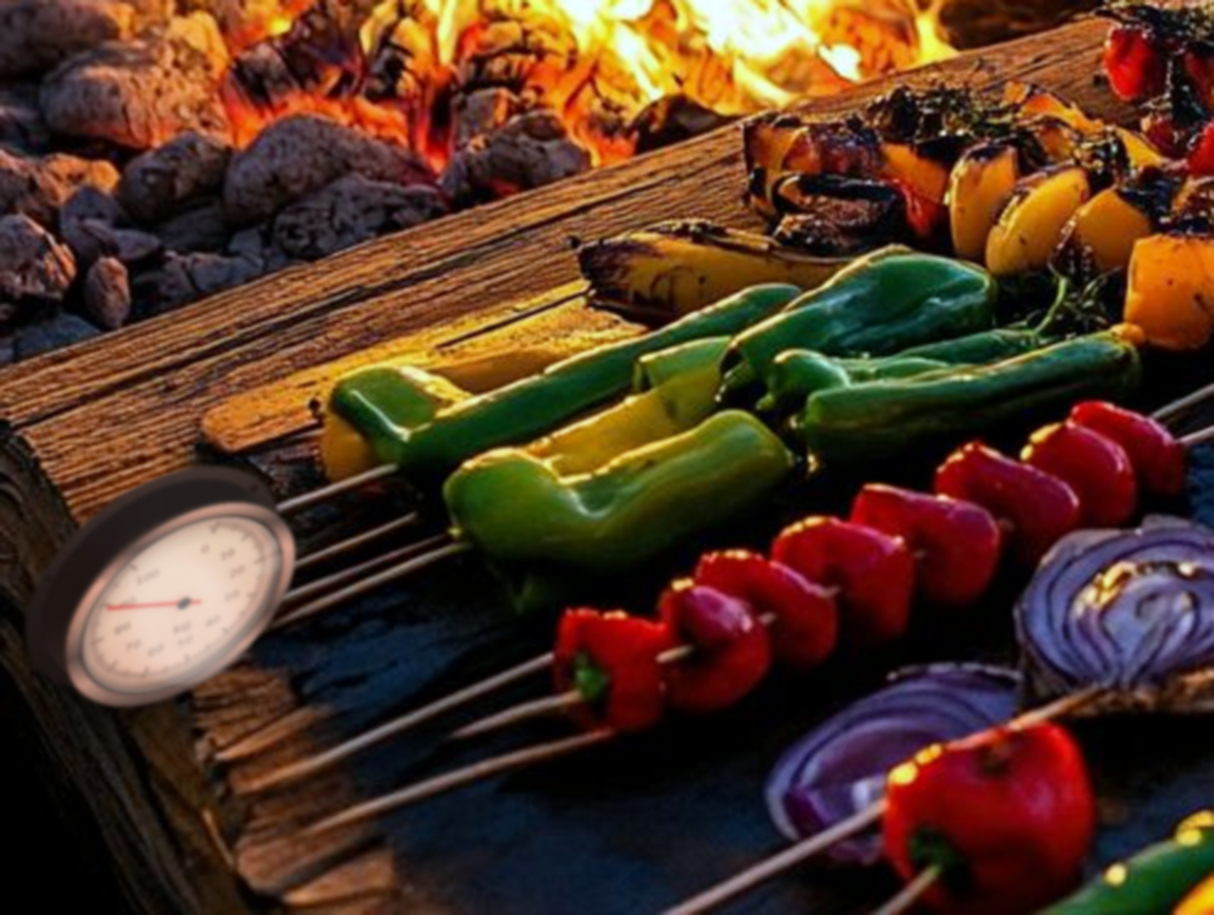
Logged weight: 90 kg
